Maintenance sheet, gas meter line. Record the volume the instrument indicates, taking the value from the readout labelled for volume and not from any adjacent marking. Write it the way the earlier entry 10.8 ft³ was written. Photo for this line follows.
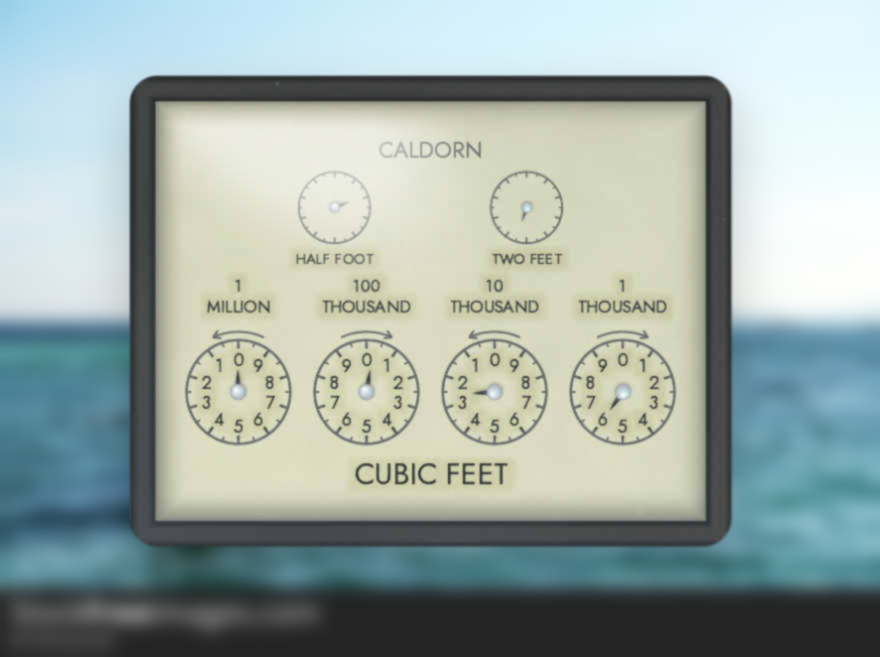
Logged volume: 2600 ft³
